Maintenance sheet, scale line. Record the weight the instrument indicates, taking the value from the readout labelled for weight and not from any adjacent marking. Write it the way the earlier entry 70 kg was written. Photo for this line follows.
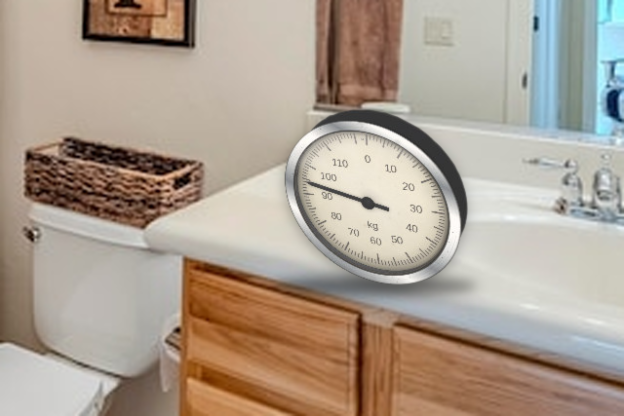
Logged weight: 95 kg
